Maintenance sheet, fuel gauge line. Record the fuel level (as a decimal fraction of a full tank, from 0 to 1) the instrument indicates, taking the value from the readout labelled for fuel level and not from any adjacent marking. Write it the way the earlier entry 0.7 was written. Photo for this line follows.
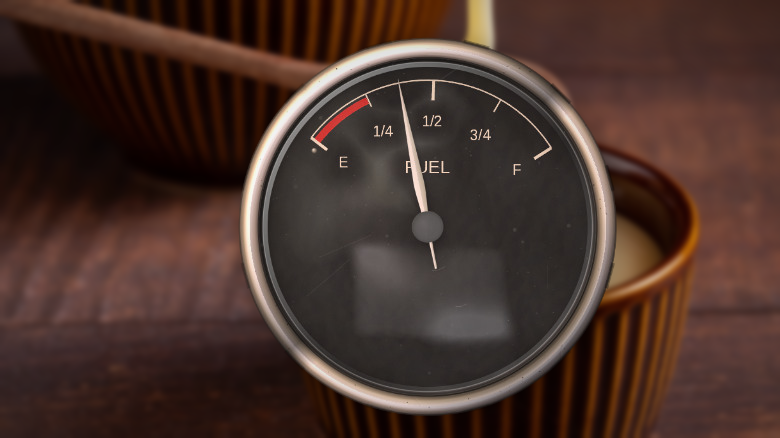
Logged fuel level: 0.375
